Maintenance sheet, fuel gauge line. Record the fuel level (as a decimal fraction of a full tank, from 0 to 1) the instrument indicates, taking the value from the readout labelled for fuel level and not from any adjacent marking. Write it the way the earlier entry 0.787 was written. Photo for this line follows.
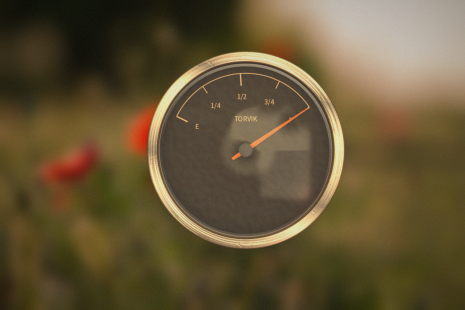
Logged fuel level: 1
